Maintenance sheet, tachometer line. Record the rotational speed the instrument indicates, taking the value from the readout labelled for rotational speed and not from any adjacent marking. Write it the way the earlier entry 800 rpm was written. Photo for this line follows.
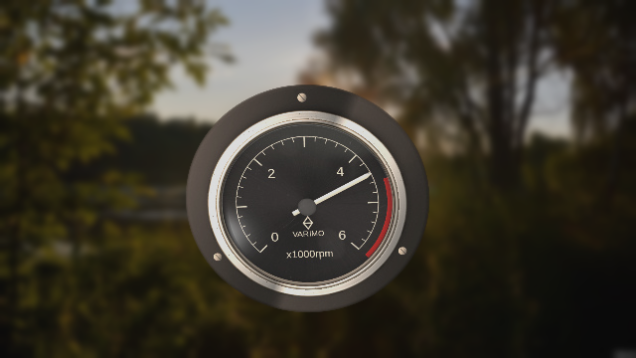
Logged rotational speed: 4400 rpm
